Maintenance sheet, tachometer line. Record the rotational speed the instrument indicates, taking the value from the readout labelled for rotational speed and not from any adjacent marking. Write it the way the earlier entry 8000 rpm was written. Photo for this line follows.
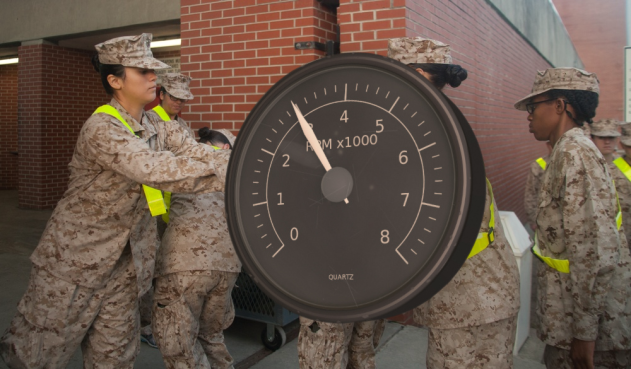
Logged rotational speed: 3000 rpm
